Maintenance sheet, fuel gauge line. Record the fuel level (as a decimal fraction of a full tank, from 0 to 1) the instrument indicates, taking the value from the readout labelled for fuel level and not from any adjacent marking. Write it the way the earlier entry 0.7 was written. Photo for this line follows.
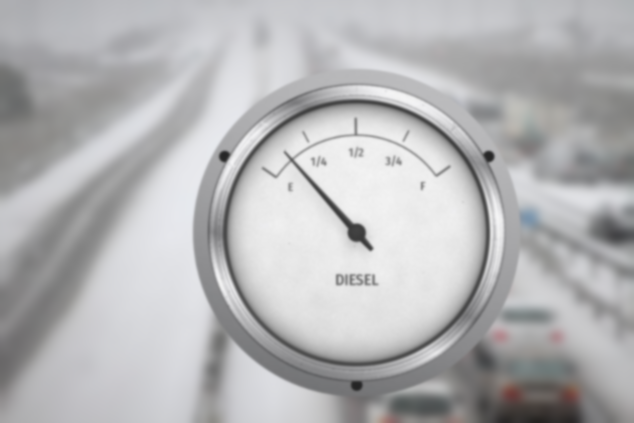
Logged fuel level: 0.125
